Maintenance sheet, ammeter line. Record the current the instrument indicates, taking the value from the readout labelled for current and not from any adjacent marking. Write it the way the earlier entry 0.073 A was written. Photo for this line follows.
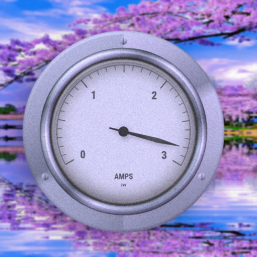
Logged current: 2.8 A
